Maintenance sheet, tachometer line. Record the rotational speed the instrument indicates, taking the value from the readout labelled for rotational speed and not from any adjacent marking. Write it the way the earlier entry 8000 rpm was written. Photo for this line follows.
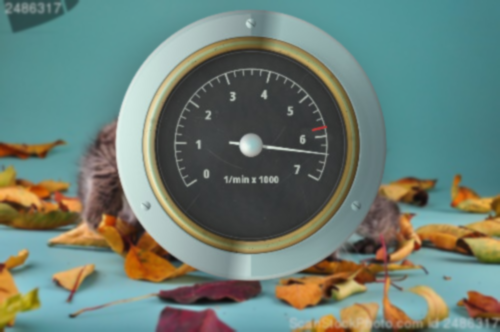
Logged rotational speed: 6400 rpm
